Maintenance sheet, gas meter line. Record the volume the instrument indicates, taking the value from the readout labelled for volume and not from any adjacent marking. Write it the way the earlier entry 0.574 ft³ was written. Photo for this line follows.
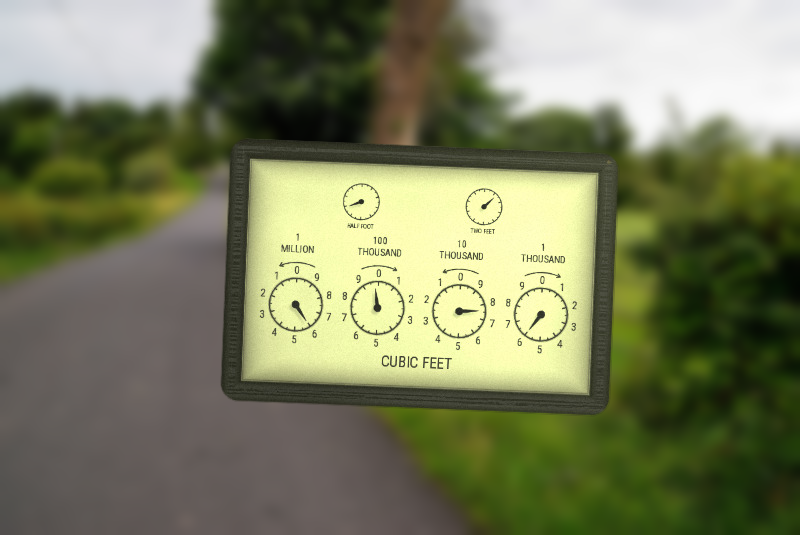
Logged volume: 597600 ft³
